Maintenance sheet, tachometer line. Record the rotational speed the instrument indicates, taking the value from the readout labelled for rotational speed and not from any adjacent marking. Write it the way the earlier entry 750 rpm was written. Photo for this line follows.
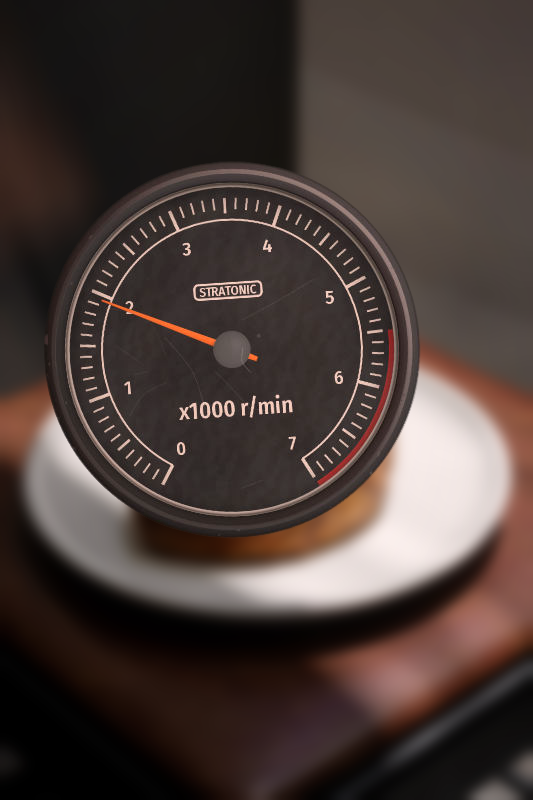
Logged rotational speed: 1950 rpm
